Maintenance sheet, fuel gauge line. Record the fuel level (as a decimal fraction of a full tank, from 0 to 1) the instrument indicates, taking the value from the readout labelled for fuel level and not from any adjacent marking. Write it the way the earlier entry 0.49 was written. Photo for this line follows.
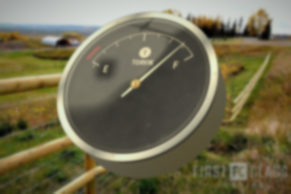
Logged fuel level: 0.875
